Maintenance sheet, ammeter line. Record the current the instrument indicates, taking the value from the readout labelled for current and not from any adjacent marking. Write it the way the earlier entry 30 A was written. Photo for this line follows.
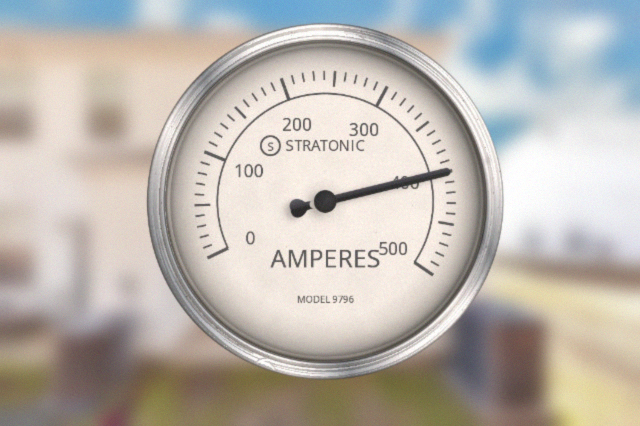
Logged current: 400 A
